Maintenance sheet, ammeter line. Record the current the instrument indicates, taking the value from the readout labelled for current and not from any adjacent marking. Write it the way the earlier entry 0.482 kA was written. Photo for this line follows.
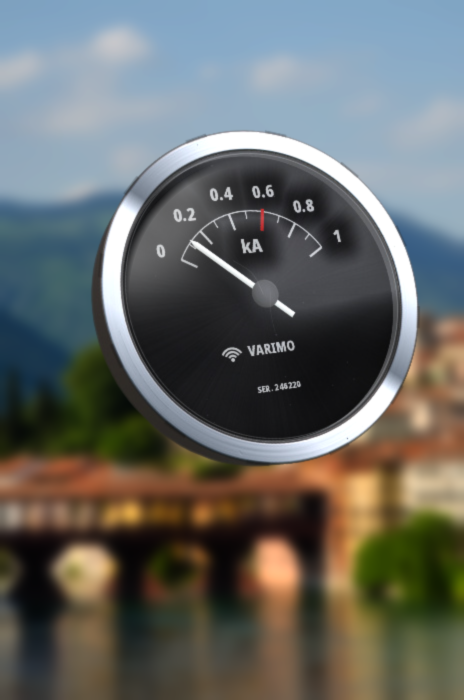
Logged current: 0.1 kA
